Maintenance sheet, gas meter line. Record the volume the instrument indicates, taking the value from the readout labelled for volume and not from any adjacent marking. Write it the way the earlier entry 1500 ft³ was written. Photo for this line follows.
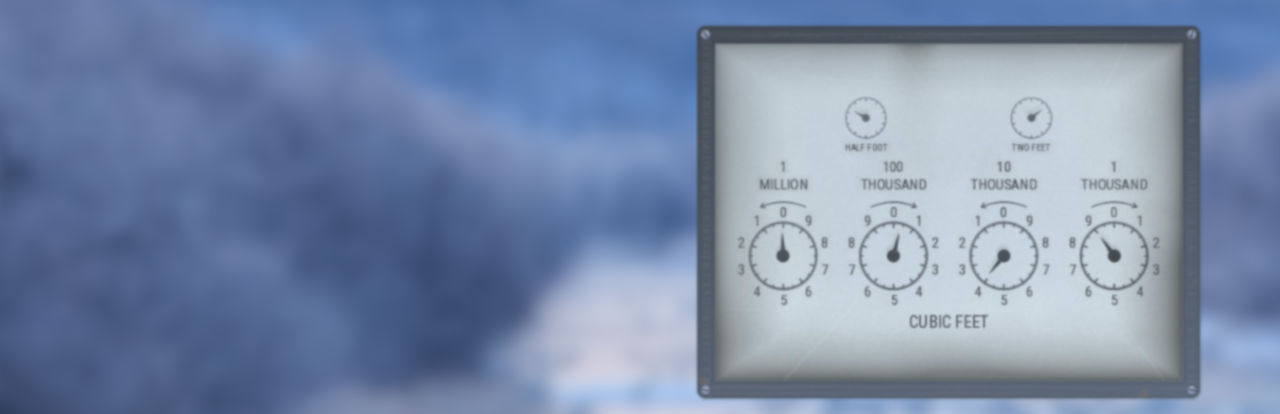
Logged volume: 3900 ft³
